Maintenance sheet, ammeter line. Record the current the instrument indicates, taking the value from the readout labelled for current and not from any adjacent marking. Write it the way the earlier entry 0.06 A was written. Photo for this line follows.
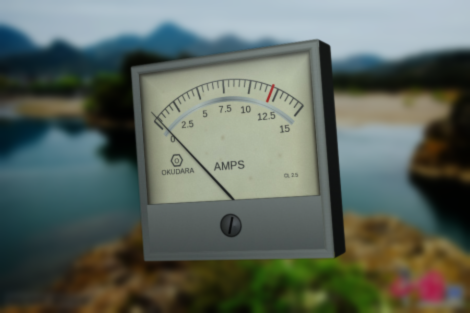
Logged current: 0.5 A
